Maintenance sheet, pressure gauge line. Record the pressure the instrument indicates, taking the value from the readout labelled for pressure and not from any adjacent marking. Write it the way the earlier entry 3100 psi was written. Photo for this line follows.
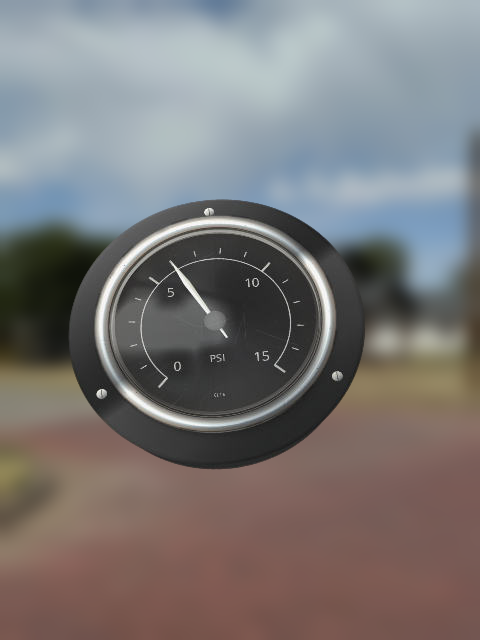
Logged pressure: 6 psi
